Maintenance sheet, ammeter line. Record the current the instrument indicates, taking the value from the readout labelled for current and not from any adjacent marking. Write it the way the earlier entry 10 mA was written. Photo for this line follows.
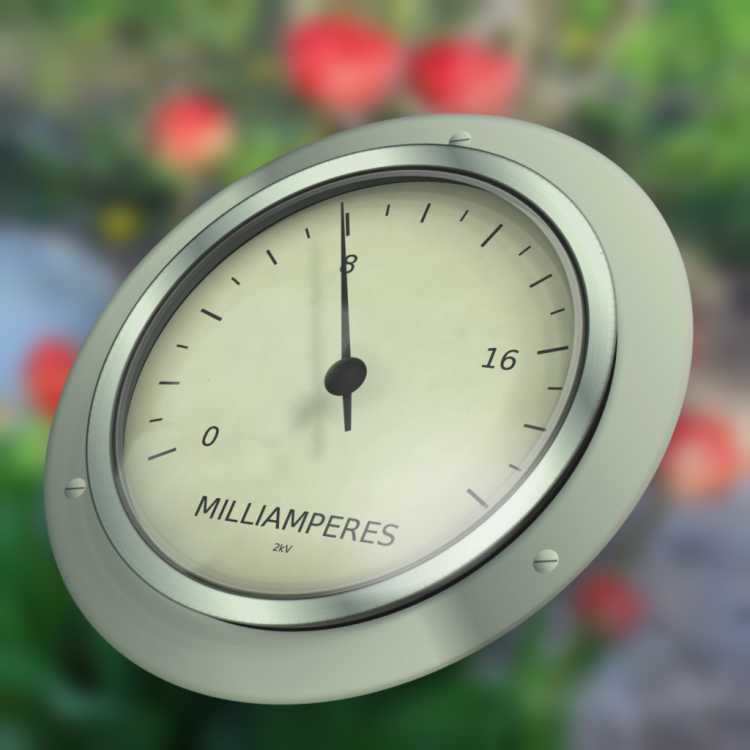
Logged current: 8 mA
